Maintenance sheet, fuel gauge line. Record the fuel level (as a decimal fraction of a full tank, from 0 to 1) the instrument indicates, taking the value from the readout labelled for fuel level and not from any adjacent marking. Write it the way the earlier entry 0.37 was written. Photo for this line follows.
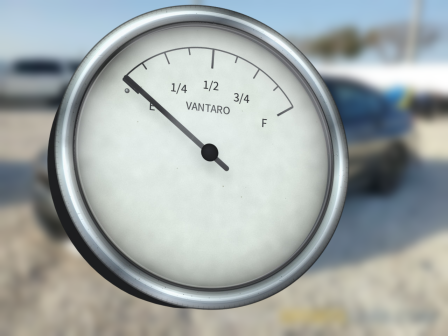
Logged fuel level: 0
